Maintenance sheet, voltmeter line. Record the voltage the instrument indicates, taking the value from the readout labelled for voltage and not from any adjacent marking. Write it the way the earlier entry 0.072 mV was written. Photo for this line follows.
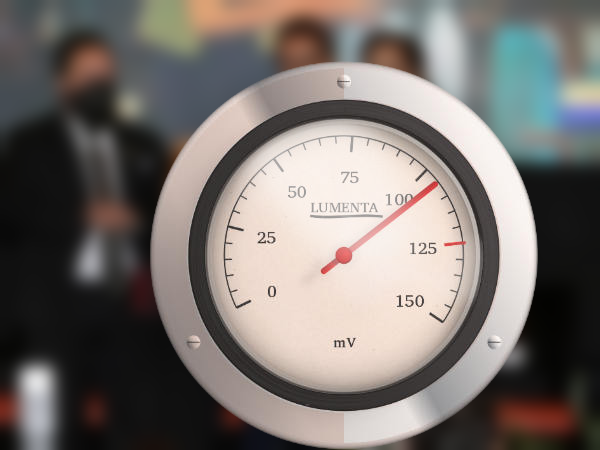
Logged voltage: 105 mV
